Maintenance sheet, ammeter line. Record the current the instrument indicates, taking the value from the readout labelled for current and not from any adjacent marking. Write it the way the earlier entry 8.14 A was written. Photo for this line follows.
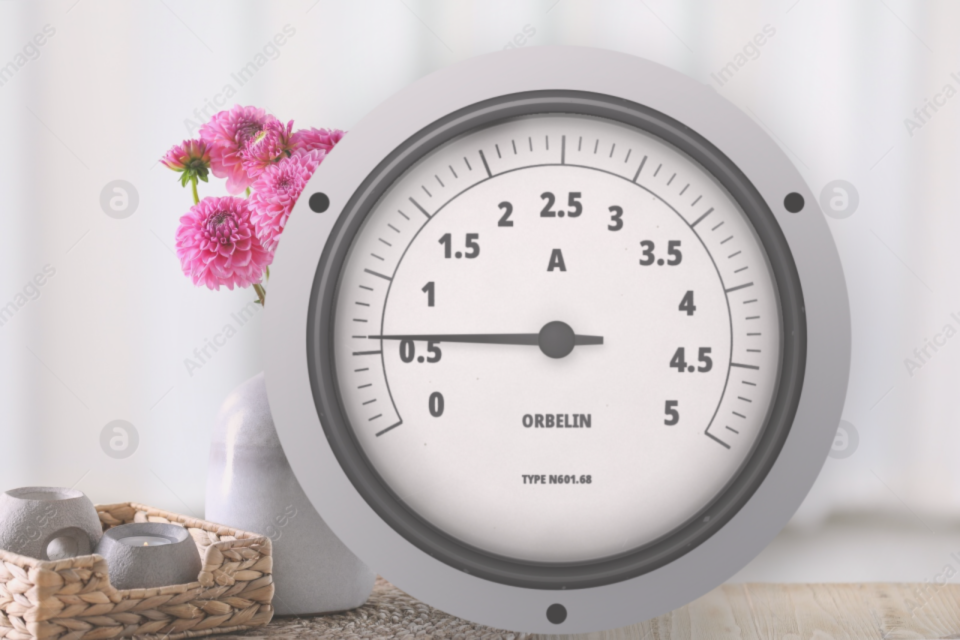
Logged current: 0.6 A
